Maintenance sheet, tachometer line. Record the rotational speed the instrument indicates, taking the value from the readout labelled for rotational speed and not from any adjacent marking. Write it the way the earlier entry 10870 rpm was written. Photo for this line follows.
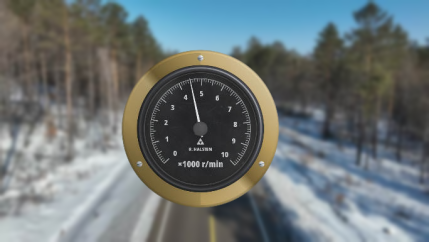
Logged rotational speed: 4500 rpm
